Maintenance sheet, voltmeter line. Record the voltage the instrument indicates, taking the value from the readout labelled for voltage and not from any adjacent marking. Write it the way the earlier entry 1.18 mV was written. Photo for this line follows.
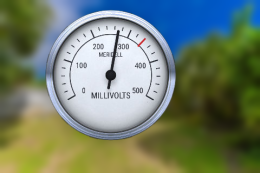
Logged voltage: 270 mV
